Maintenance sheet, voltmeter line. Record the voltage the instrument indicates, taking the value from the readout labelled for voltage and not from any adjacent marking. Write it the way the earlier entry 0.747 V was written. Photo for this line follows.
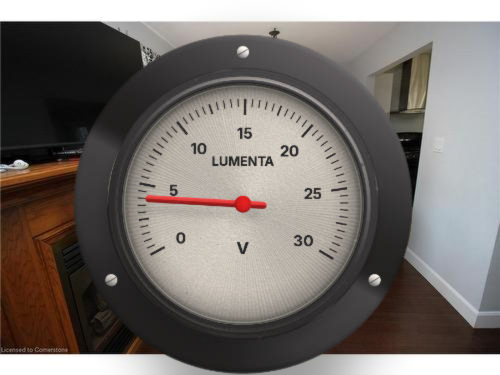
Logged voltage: 4 V
